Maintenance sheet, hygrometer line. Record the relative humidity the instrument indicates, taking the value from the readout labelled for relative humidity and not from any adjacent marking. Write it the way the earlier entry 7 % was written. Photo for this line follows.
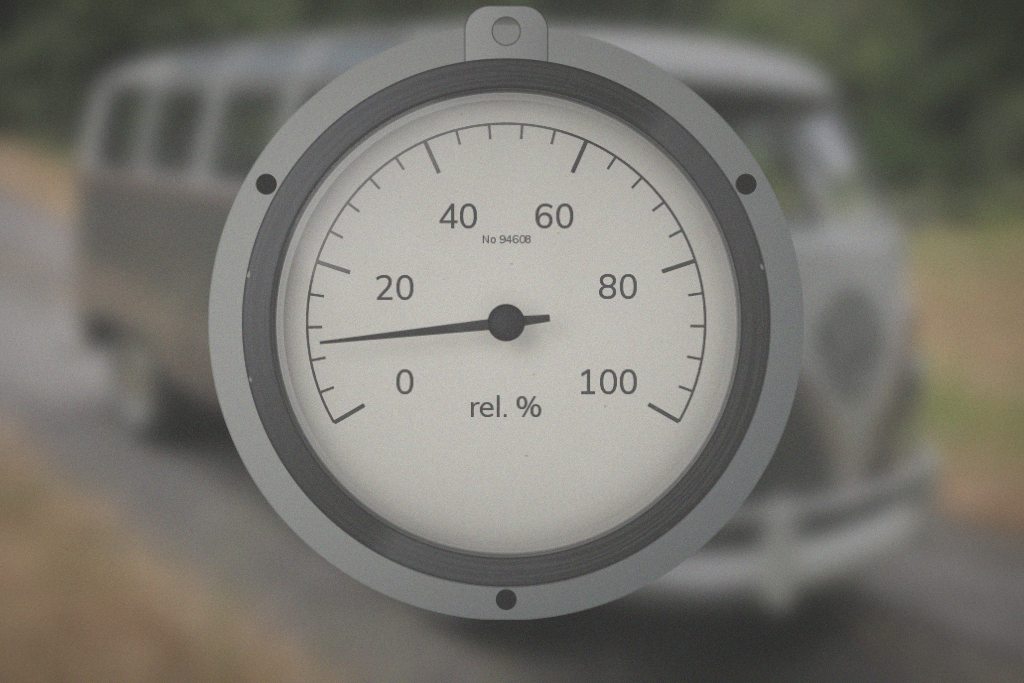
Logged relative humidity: 10 %
